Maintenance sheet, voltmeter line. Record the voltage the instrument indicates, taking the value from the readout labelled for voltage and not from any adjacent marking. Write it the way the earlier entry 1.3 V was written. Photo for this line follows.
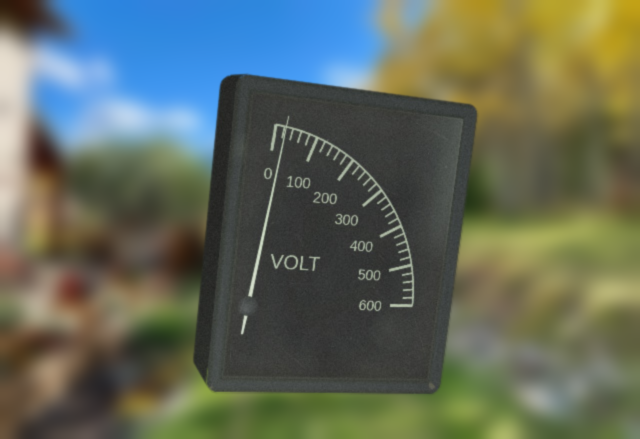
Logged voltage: 20 V
